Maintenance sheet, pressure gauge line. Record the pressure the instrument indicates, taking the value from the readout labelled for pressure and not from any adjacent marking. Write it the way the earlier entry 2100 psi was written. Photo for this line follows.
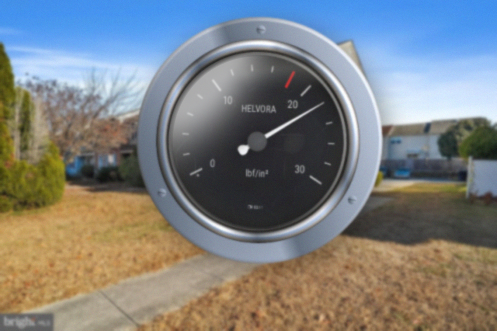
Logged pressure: 22 psi
